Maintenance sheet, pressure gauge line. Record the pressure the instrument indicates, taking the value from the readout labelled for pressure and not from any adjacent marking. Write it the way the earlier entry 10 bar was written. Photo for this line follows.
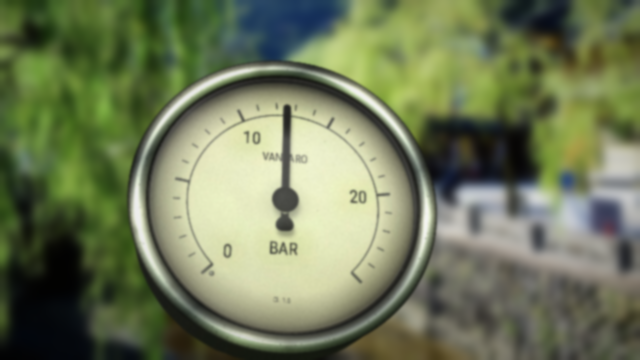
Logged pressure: 12.5 bar
